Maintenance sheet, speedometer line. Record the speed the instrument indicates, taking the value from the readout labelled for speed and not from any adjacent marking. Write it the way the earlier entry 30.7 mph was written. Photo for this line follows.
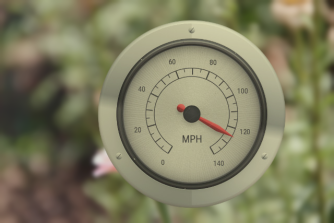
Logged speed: 125 mph
